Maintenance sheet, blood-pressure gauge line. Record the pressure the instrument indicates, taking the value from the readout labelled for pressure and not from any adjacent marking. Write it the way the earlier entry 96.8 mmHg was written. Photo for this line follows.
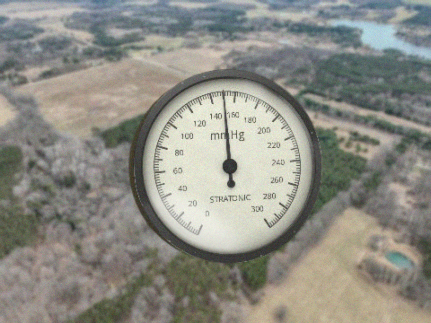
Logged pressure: 150 mmHg
